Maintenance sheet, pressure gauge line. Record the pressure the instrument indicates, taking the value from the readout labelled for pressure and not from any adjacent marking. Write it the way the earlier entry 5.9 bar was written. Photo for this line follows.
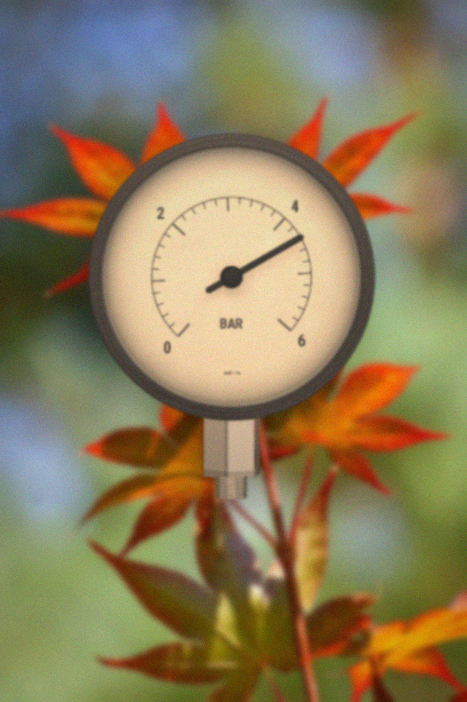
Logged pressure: 4.4 bar
